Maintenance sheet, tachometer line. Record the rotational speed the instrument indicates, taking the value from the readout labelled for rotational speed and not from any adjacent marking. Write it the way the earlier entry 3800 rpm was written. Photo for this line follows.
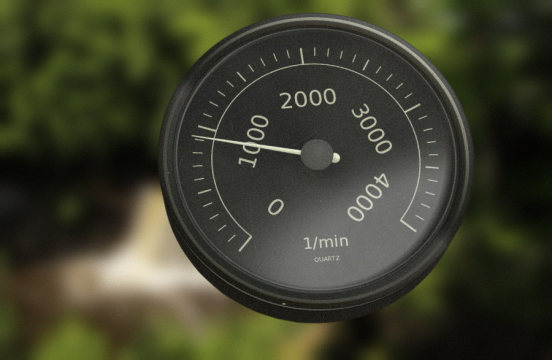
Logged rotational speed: 900 rpm
